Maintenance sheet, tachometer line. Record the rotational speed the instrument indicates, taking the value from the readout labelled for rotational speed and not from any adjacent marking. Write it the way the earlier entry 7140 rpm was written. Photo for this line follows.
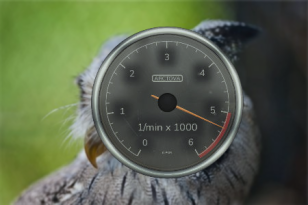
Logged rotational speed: 5300 rpm
